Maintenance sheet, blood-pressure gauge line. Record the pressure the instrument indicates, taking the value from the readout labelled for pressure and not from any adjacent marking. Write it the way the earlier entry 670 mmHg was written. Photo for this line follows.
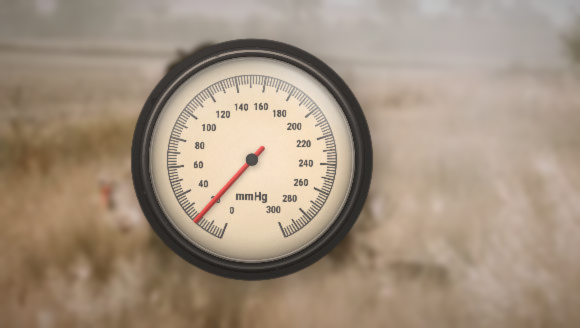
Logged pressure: 20 mmHg
